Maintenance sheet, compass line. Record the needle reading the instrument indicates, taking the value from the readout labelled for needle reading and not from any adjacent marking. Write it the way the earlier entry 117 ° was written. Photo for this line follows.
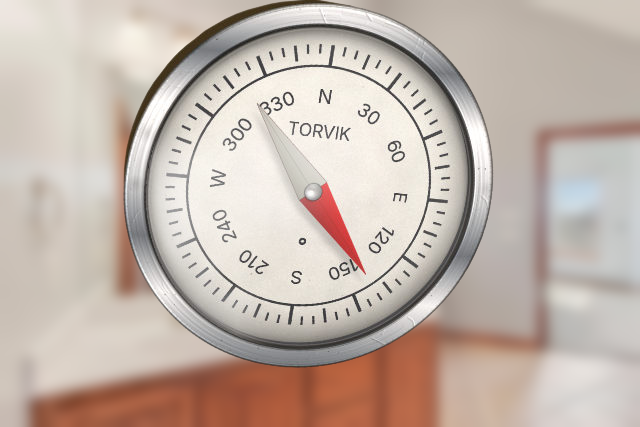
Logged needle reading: 140 °
